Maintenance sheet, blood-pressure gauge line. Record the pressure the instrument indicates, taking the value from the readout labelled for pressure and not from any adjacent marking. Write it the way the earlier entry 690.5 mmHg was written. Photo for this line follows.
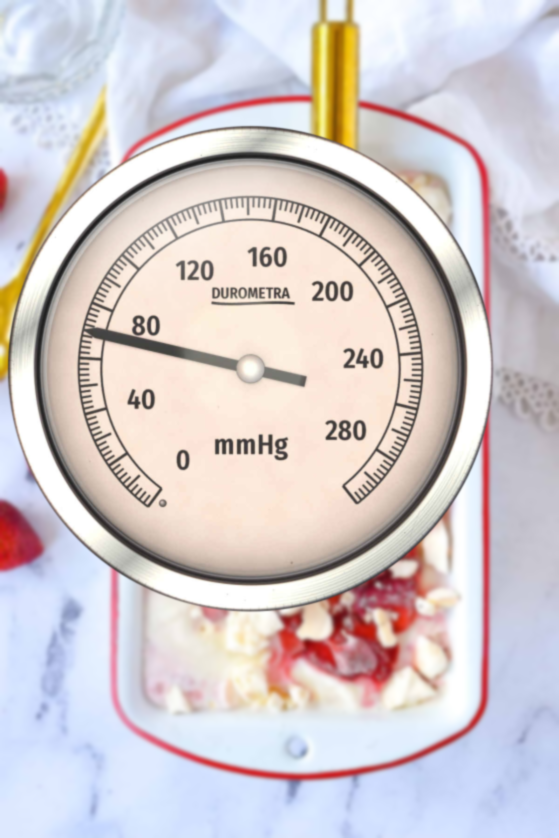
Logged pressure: 70 mmHg
